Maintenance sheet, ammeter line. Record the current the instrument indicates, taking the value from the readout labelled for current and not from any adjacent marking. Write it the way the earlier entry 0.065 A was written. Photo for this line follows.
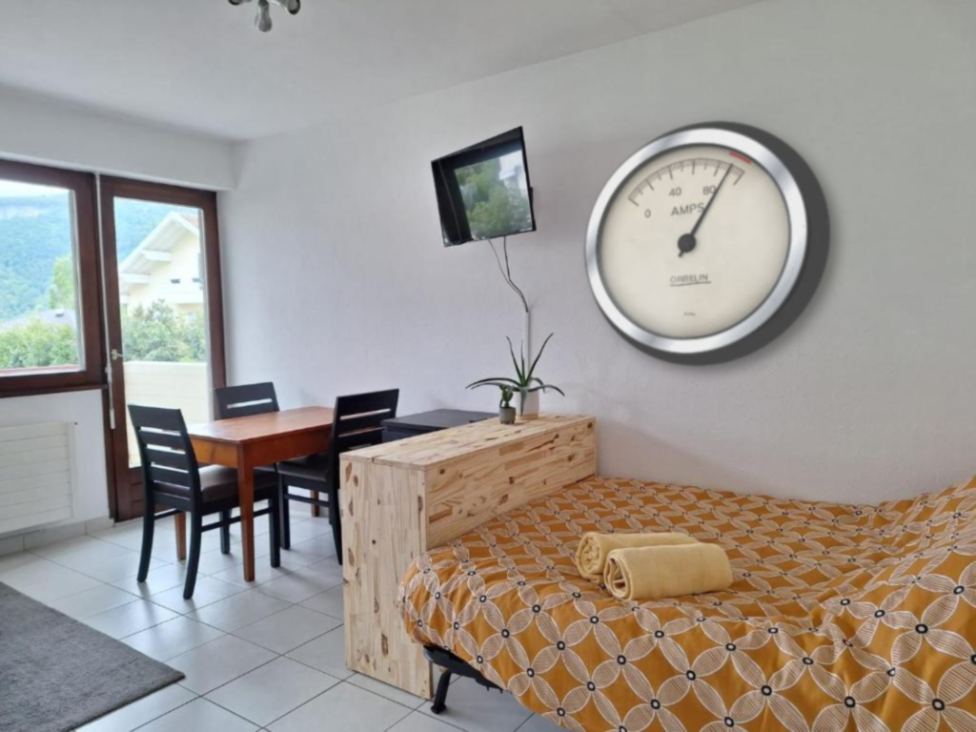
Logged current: 90 A
